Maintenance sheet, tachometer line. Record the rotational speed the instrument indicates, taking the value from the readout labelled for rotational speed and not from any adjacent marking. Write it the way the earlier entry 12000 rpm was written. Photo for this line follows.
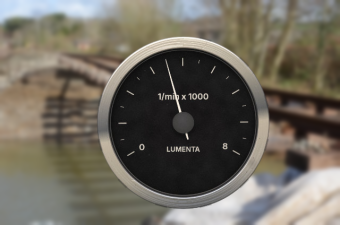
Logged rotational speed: 3500 rpm
